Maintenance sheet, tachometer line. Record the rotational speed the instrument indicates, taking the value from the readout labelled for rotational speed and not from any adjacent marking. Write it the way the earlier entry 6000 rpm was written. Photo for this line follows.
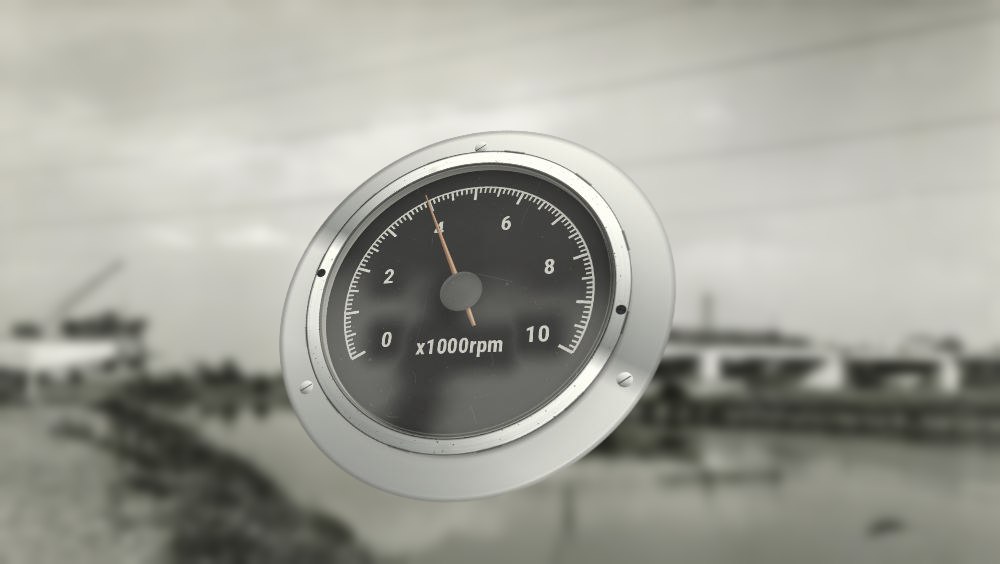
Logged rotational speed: 4000 rpm
